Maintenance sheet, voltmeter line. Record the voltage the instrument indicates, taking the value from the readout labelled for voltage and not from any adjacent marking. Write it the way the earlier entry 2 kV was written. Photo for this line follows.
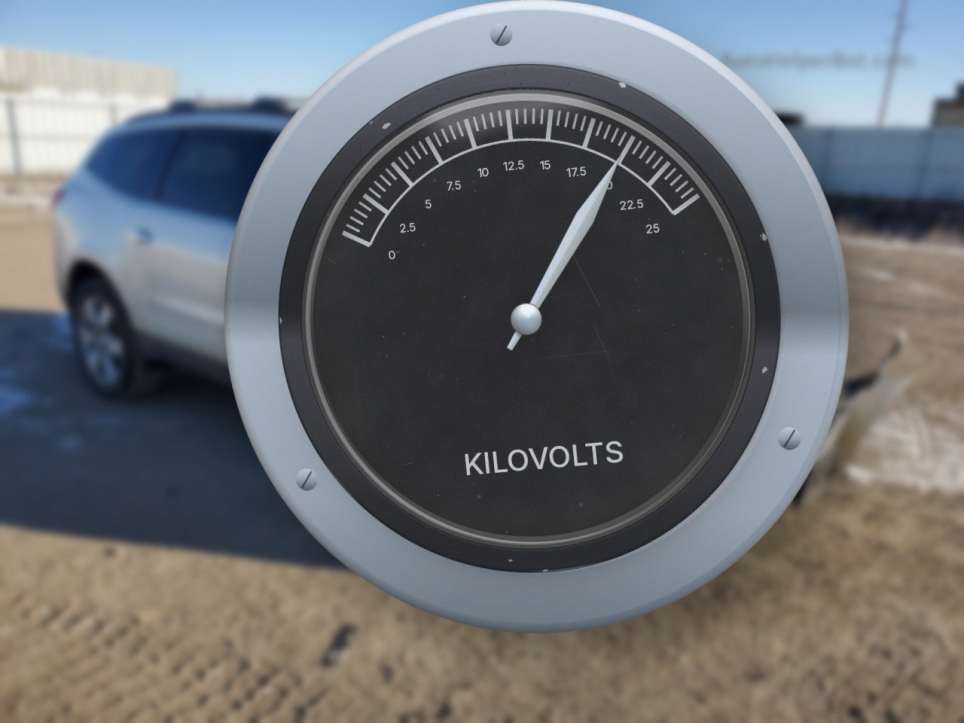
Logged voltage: 20 kV
